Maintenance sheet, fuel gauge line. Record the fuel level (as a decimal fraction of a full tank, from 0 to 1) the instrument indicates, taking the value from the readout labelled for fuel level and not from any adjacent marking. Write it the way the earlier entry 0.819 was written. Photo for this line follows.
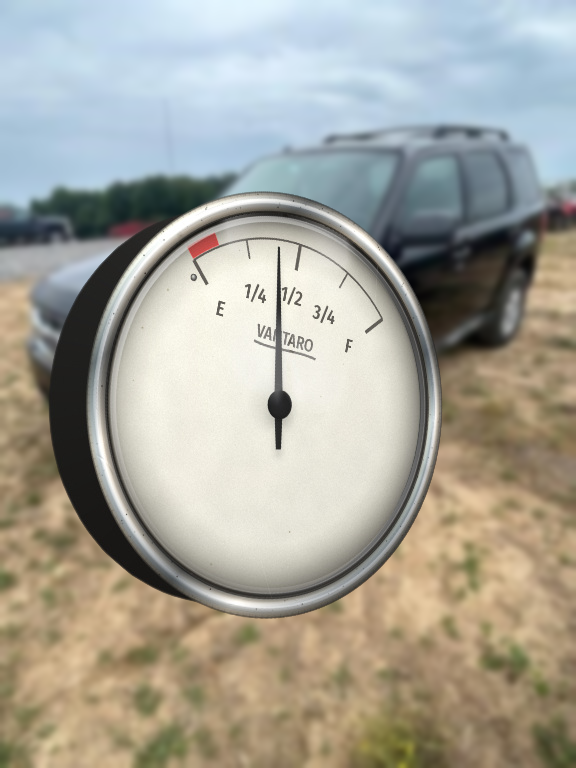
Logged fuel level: 0.375
